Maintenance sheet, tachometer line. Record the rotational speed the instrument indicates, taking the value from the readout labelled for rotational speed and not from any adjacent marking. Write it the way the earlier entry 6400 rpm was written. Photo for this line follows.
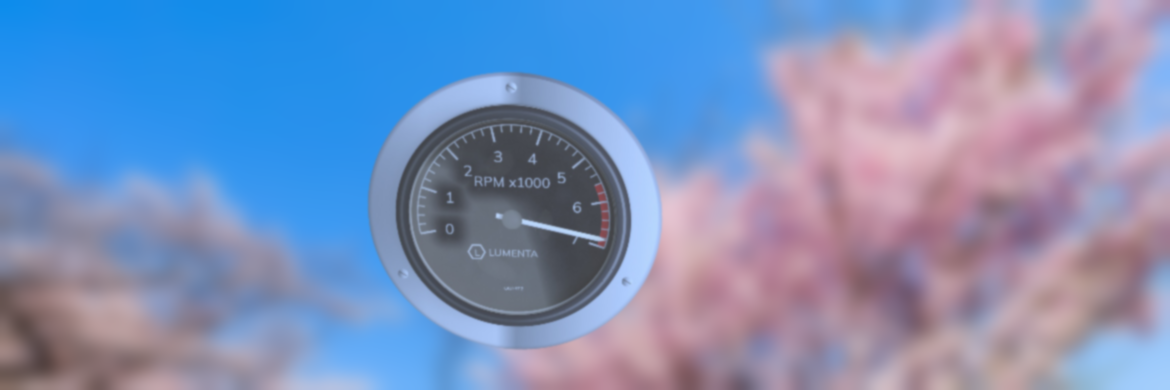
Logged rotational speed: 6800 rpm
